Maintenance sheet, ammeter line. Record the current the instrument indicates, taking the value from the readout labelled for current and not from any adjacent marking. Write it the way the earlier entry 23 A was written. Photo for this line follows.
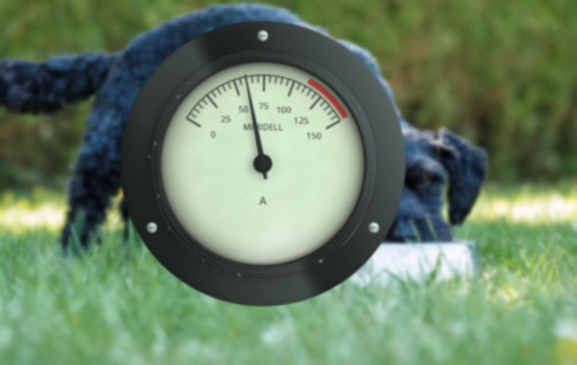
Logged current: 60 A
